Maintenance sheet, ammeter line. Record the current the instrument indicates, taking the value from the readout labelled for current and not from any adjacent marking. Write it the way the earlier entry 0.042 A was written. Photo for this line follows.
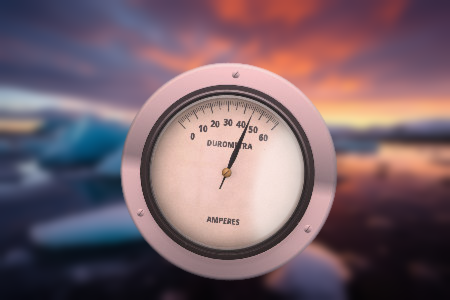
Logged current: 45 A
